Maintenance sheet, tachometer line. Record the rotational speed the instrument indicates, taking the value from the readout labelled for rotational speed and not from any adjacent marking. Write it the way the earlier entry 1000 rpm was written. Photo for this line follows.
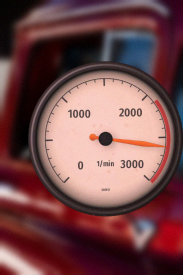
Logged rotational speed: 2600 rpm
